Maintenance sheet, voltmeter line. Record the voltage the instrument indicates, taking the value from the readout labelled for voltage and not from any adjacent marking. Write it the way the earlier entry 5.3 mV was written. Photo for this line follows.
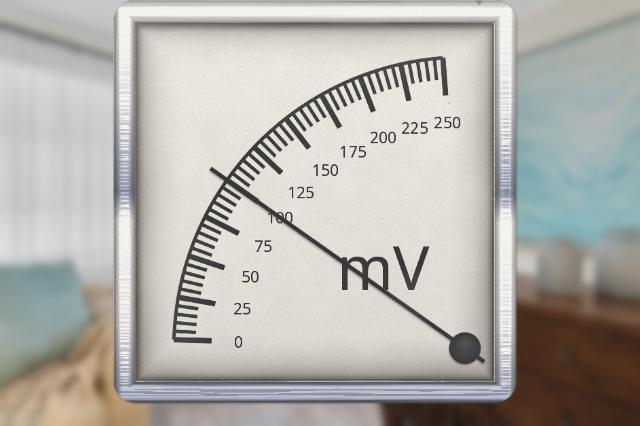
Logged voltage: 100 mV
